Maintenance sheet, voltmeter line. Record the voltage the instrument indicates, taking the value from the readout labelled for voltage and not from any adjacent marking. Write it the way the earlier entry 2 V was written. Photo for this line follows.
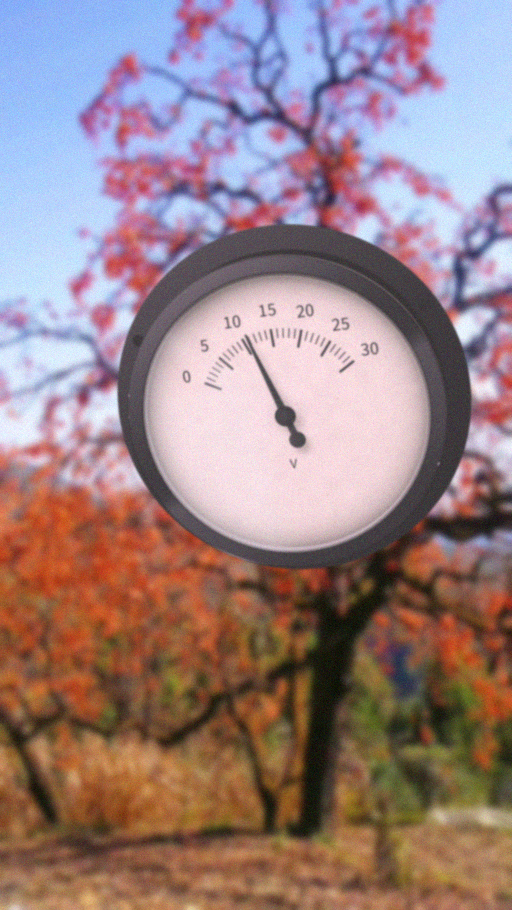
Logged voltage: 11 V
